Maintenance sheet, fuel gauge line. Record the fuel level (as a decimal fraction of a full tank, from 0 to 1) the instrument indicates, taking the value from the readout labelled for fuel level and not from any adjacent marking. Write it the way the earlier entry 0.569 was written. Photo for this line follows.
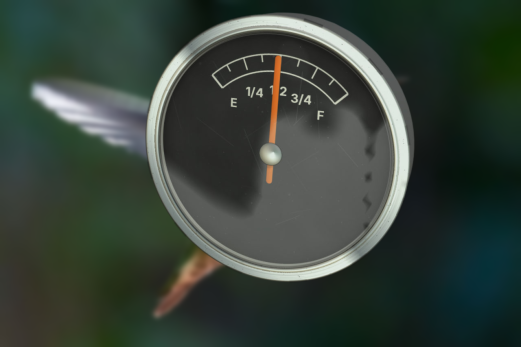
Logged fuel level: 0.5
